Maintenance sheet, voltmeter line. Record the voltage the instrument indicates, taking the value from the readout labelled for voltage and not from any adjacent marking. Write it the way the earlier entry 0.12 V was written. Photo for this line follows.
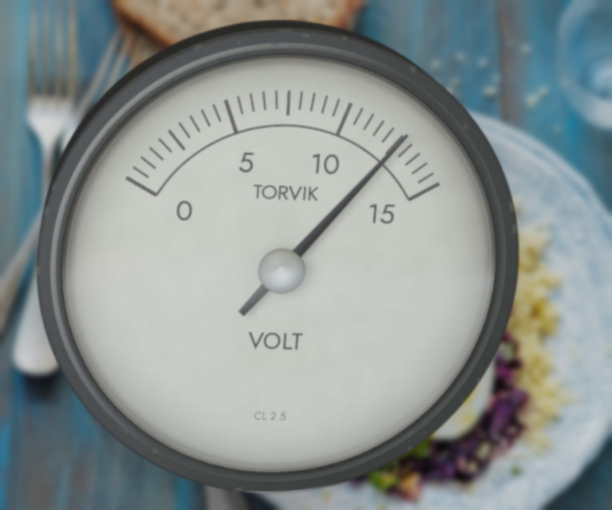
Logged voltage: 12.5 V
